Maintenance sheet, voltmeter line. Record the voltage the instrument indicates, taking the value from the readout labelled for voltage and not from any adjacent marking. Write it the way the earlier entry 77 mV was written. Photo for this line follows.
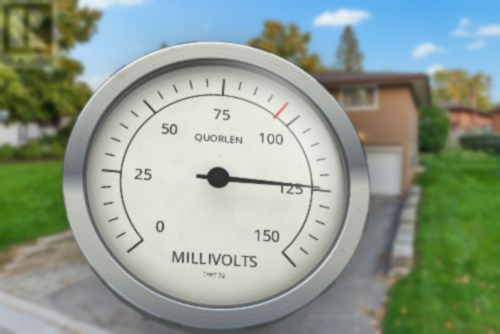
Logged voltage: 125 mV
